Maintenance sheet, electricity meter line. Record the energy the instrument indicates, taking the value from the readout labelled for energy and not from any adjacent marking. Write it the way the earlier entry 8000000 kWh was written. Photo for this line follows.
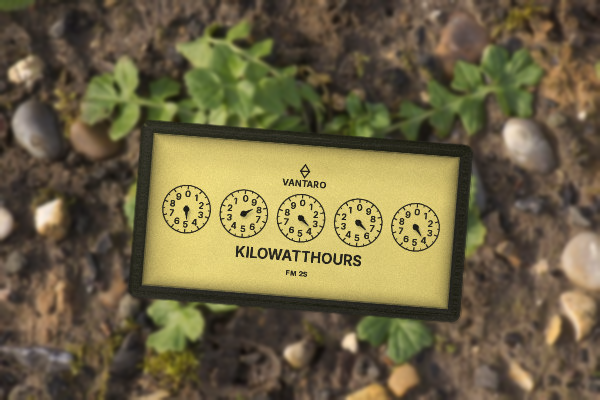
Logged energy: 48364 kWh
